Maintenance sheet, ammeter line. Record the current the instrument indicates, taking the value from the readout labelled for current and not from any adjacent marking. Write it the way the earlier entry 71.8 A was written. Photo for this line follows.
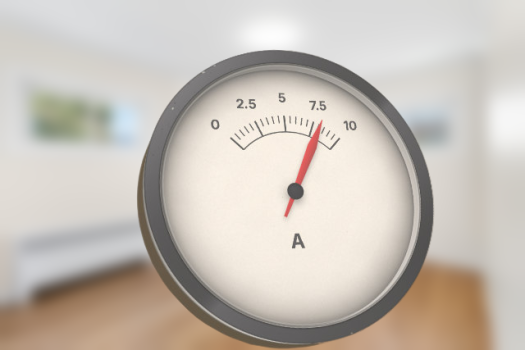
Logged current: 8 A
